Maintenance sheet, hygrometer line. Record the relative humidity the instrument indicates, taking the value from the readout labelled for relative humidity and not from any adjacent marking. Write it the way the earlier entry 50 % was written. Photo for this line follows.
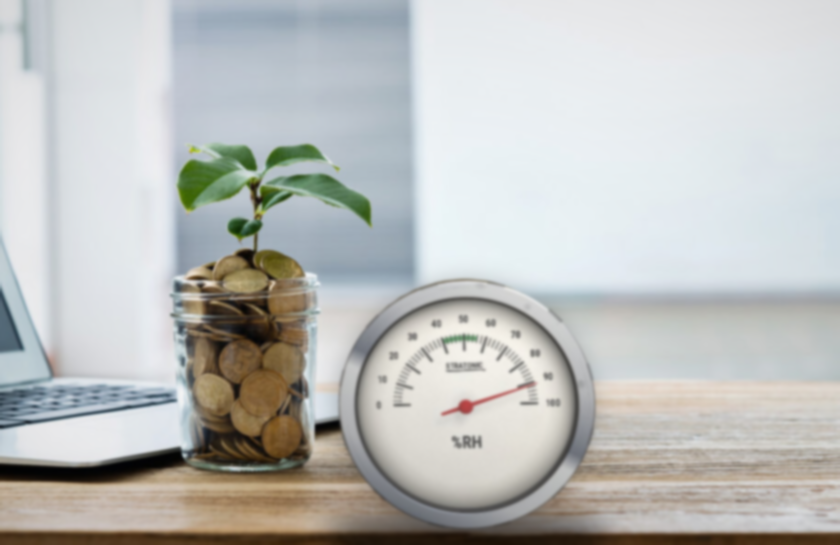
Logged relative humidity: 90 %
